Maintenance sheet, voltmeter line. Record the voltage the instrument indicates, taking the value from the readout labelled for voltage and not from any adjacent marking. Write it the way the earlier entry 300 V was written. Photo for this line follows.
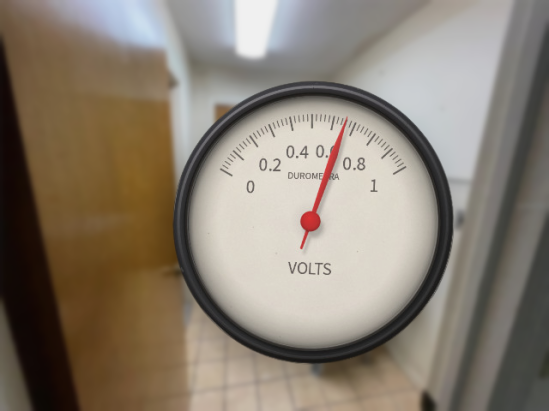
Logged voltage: 0.66 V
